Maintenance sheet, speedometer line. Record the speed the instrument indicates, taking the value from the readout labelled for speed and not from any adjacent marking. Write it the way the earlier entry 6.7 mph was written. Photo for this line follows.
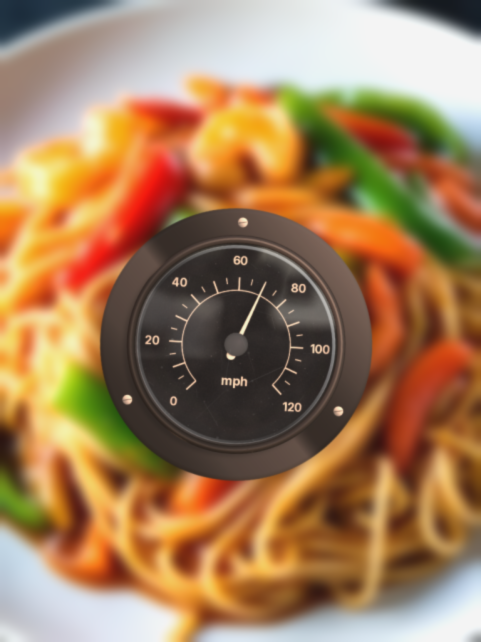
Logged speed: 70 mph
